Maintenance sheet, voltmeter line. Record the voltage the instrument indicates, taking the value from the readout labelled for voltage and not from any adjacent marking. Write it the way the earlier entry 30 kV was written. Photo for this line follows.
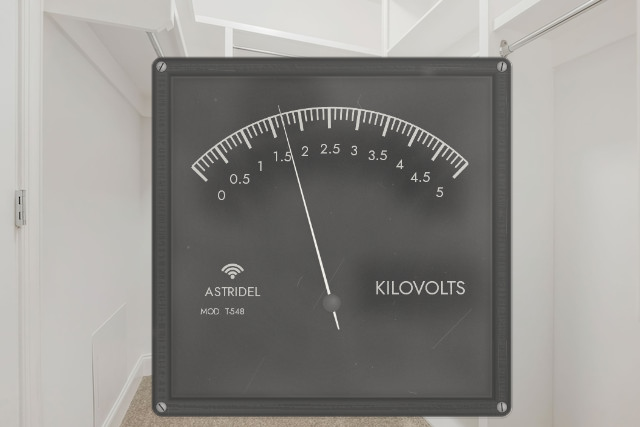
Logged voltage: 1.7 kV
